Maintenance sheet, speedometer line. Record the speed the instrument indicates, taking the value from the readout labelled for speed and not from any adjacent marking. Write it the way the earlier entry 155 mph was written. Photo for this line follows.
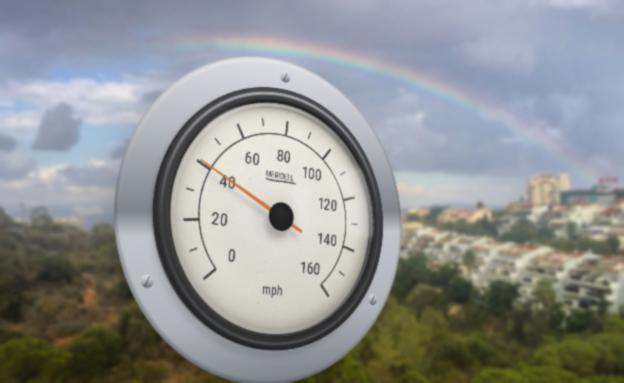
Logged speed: 40 mph
